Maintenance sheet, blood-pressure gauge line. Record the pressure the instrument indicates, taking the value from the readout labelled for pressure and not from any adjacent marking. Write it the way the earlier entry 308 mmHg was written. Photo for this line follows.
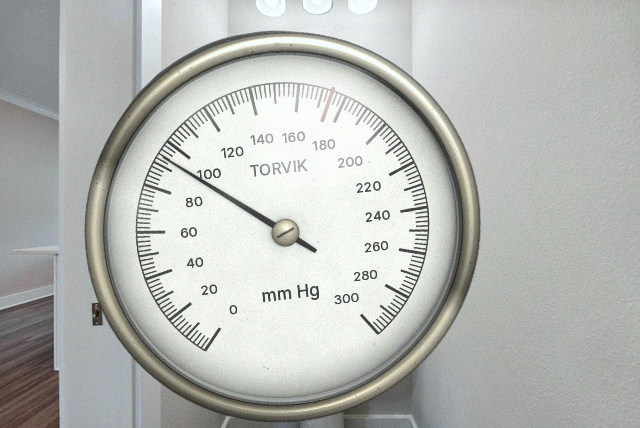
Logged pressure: 94 mmHg
